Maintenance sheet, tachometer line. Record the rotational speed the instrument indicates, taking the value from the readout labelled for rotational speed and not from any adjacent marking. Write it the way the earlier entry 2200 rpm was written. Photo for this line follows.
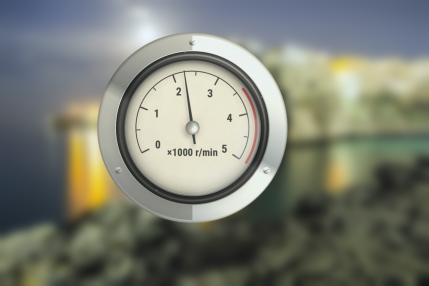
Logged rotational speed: 2250 rpm
